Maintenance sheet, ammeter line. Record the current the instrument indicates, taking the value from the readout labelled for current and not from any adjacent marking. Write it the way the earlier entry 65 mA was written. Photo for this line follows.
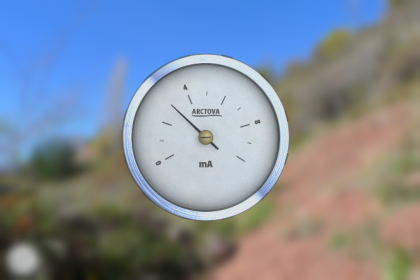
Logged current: 3 mA
